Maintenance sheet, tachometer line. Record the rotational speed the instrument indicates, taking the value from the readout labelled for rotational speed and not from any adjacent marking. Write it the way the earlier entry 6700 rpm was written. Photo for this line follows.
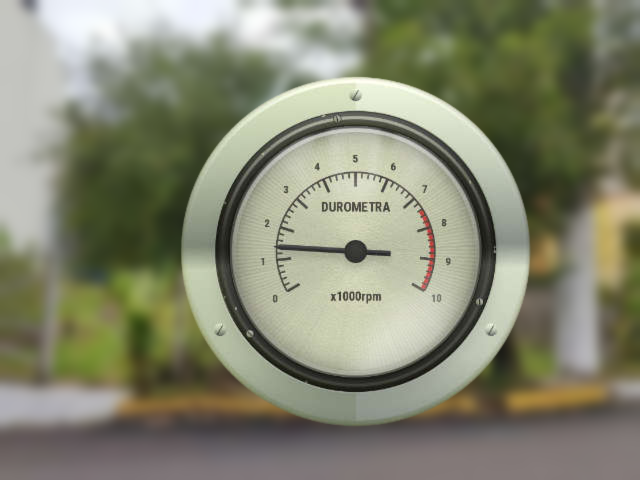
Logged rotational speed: 1400 rpm
